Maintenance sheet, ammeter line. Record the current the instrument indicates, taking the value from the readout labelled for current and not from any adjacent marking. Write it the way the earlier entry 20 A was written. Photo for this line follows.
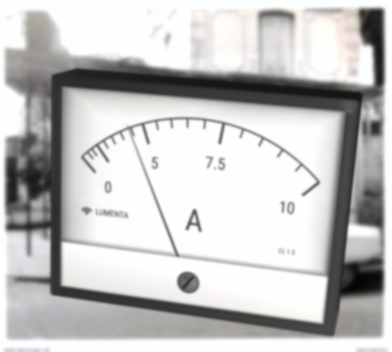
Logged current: 4.5 A
